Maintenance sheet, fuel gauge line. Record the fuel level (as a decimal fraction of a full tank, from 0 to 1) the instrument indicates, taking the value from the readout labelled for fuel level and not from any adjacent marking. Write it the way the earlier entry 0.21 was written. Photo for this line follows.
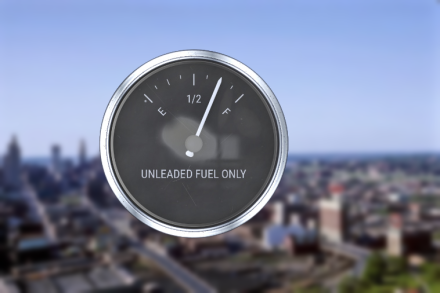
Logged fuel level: 0.75
